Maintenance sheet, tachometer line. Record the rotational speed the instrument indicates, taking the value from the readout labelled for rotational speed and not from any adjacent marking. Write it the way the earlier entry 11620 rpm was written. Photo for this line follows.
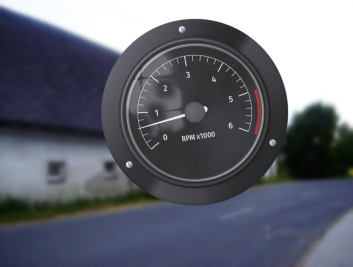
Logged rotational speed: 600 rpm
